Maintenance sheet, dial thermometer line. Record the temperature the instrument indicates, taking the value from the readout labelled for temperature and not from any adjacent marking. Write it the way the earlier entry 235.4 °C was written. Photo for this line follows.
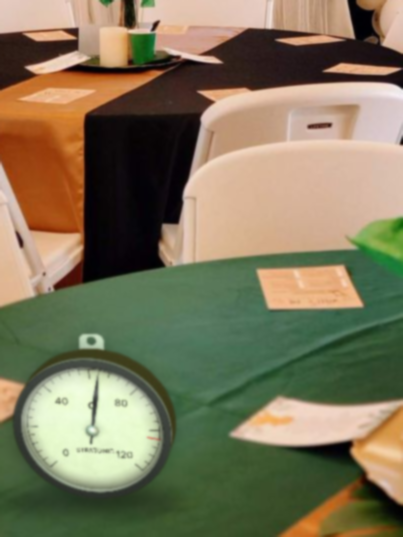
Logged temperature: 64 °C
